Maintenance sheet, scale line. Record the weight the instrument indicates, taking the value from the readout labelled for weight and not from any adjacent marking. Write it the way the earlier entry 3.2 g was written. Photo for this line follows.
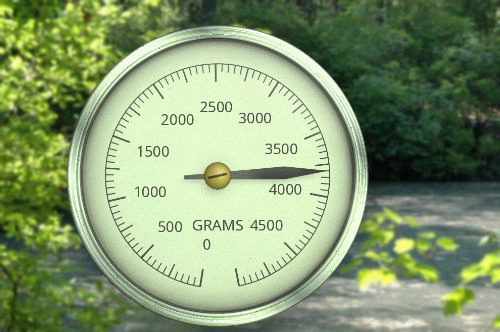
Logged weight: 3800 g
